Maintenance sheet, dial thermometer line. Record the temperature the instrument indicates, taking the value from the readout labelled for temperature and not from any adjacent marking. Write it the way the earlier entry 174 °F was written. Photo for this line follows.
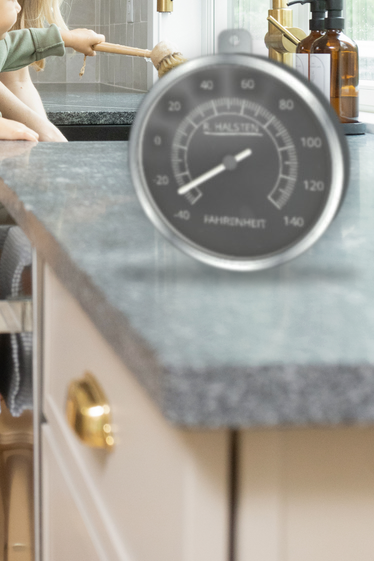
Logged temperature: -30 °F
